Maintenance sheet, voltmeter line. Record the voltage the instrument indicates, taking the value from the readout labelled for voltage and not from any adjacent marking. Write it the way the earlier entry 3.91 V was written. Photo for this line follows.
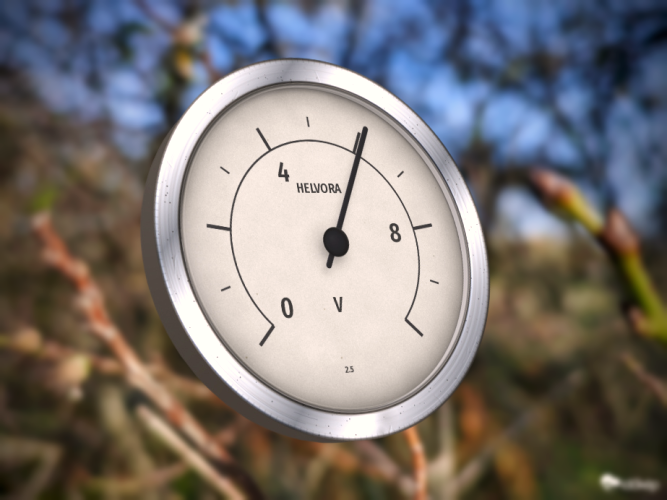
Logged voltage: 6 V
